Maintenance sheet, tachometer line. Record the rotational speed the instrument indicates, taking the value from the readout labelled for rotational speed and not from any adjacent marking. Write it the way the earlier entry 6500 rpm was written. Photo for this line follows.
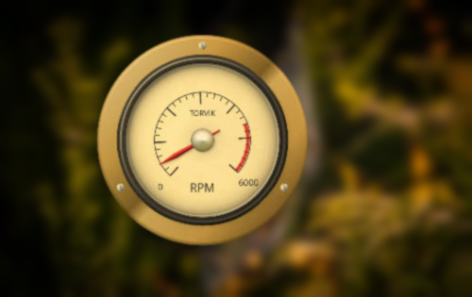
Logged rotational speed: 400 rpm
